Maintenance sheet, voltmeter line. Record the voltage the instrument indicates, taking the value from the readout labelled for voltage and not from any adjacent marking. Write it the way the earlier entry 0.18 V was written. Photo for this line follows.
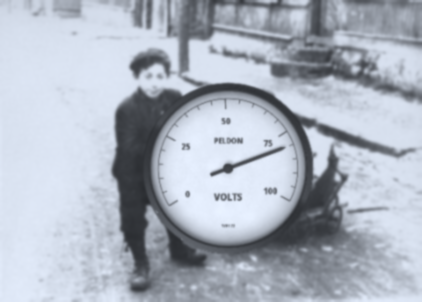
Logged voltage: 80 V
